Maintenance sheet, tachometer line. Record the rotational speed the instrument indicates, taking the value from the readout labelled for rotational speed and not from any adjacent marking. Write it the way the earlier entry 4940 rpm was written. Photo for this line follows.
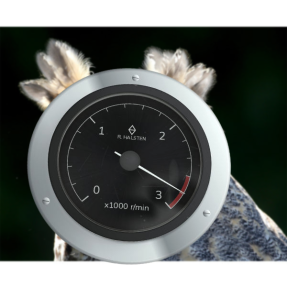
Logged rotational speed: 2800 rpm
